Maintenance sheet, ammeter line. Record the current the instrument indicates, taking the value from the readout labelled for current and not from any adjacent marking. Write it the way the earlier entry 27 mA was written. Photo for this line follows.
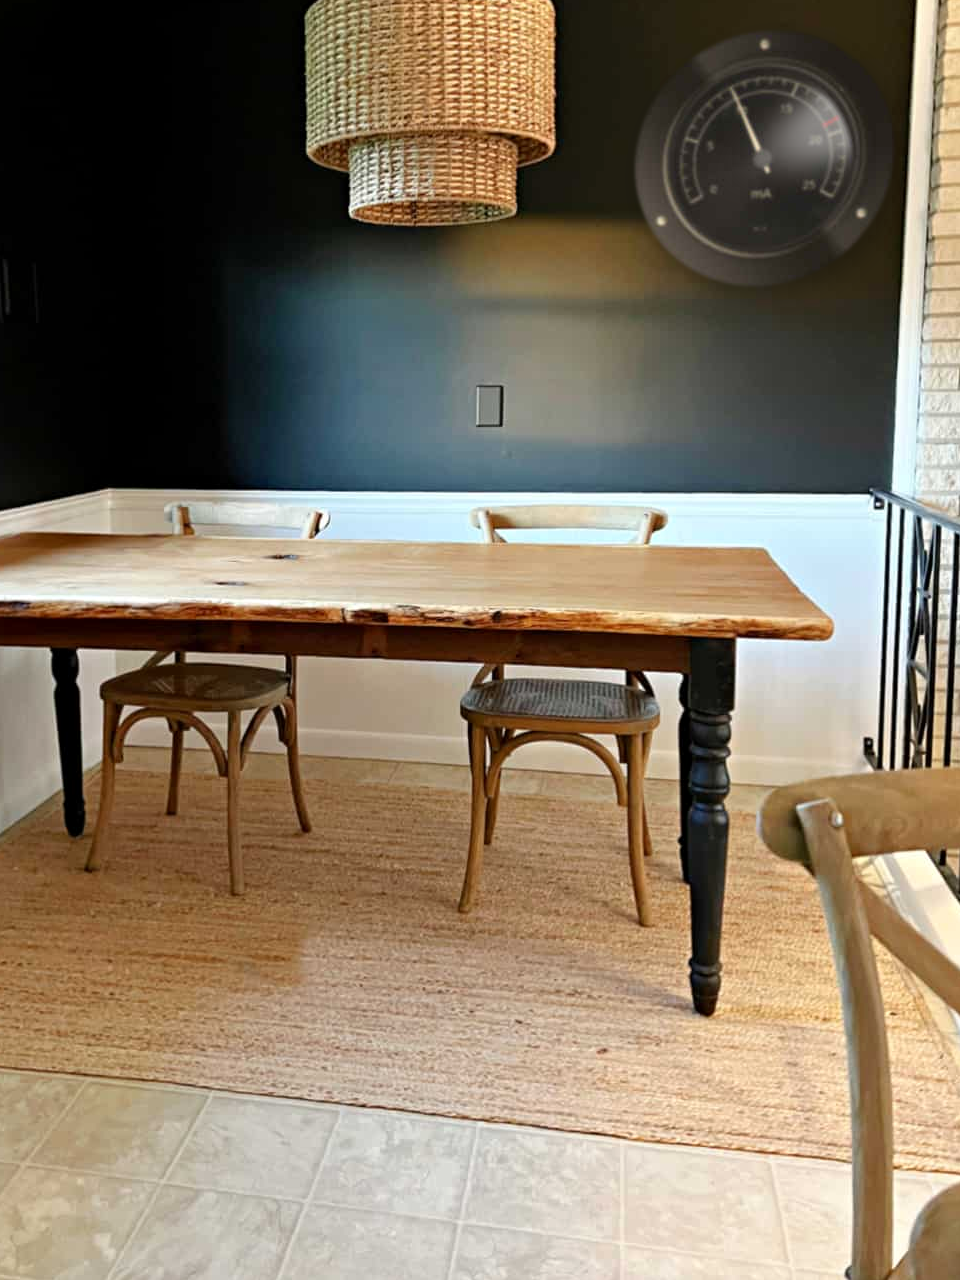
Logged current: 10 mA
